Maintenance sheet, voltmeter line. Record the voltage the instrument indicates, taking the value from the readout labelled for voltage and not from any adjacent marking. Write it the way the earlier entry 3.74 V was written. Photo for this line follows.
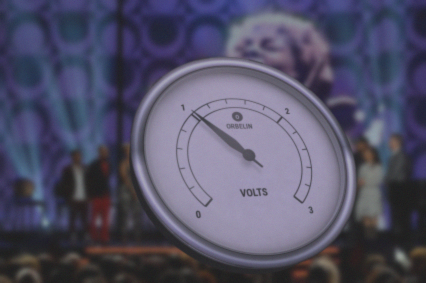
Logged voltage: 1 V
